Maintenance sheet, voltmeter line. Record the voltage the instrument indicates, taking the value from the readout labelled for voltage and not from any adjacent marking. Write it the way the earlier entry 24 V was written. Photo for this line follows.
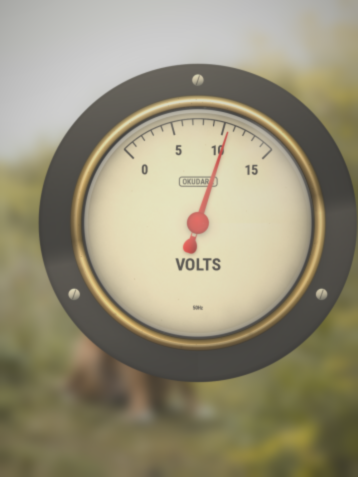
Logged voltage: 10.5 V
